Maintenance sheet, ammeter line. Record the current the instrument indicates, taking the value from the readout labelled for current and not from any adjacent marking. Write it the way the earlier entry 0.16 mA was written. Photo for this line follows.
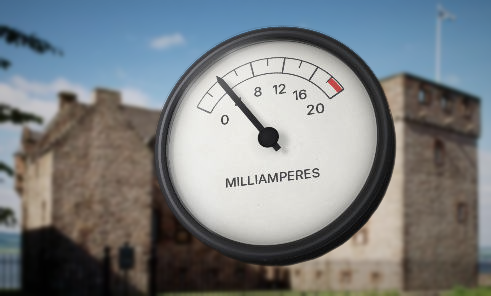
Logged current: 4 mA
